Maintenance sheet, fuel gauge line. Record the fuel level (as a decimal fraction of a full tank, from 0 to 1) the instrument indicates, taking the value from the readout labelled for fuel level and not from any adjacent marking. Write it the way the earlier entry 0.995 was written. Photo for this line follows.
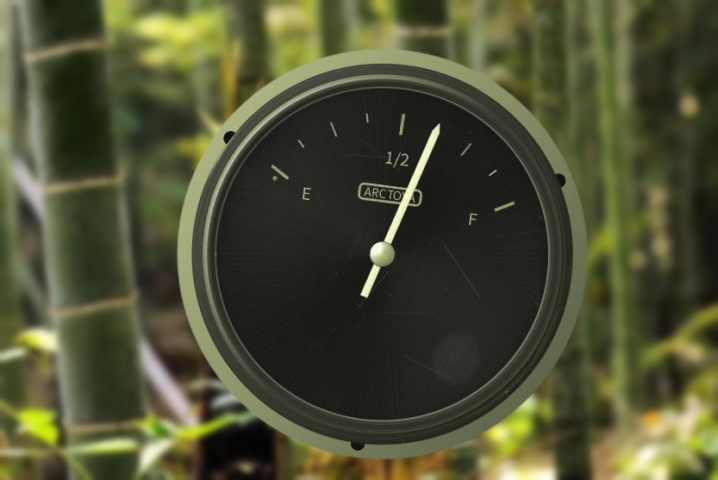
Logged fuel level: 0.625
